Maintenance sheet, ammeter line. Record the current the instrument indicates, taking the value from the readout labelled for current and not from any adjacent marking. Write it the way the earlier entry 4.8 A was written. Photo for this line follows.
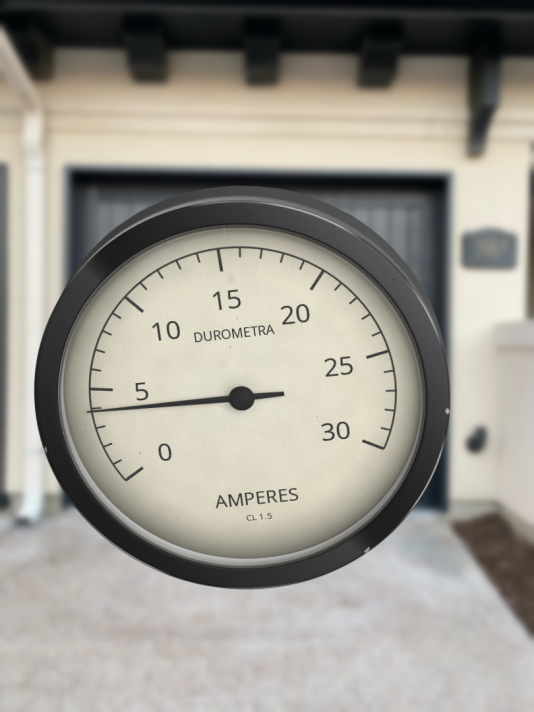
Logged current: 4 A
